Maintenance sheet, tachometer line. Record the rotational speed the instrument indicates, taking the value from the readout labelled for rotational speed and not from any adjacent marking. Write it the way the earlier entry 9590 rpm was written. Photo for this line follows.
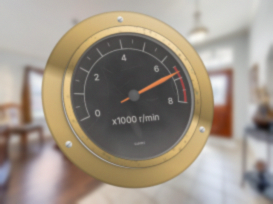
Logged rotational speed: 6750 rpm
